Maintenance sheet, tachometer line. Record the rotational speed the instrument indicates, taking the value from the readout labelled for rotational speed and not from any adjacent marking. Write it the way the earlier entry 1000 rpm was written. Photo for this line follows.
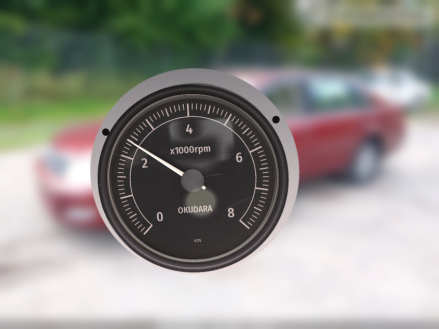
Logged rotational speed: 2400 rpm
